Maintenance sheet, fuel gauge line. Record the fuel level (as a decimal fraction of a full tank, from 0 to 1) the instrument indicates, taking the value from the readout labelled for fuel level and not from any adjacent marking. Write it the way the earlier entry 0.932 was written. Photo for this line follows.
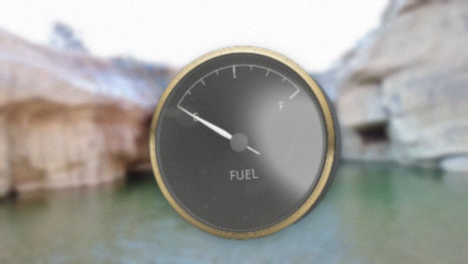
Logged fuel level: 0
